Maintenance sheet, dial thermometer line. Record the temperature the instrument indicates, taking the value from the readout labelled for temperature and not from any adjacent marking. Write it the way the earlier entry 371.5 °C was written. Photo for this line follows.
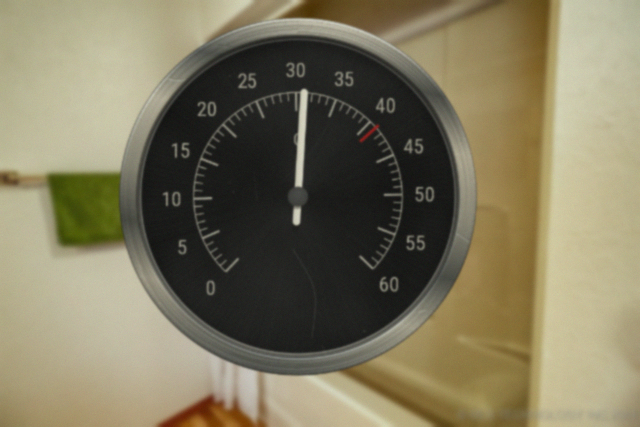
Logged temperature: 31 °C
